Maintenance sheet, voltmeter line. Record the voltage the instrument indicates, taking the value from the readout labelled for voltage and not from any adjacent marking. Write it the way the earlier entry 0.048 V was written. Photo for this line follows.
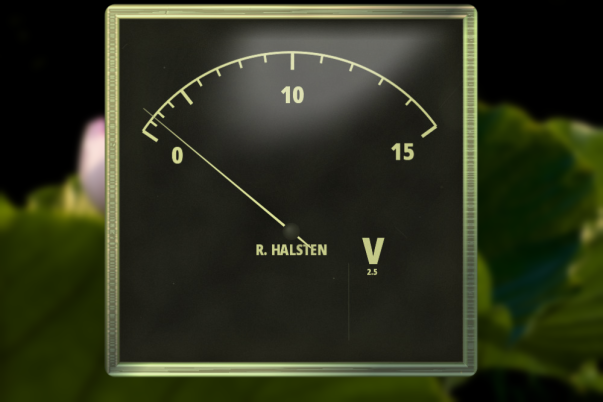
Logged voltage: 2.5 V
